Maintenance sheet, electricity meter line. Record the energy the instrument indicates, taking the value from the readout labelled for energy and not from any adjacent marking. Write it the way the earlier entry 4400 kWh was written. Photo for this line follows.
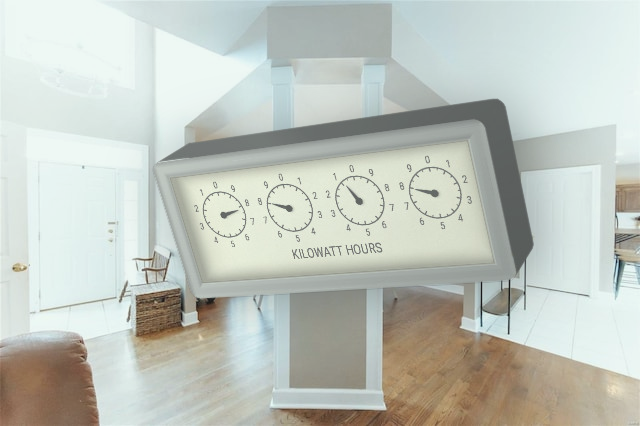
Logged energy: 7808 kWh
